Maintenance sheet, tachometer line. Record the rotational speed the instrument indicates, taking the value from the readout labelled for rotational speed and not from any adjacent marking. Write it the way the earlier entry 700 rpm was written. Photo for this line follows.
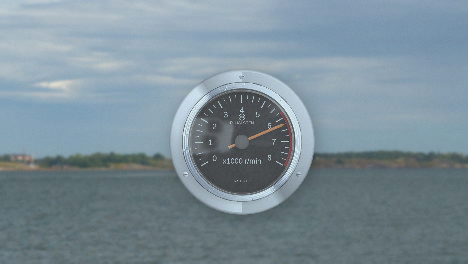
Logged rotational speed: 6250 rpm
